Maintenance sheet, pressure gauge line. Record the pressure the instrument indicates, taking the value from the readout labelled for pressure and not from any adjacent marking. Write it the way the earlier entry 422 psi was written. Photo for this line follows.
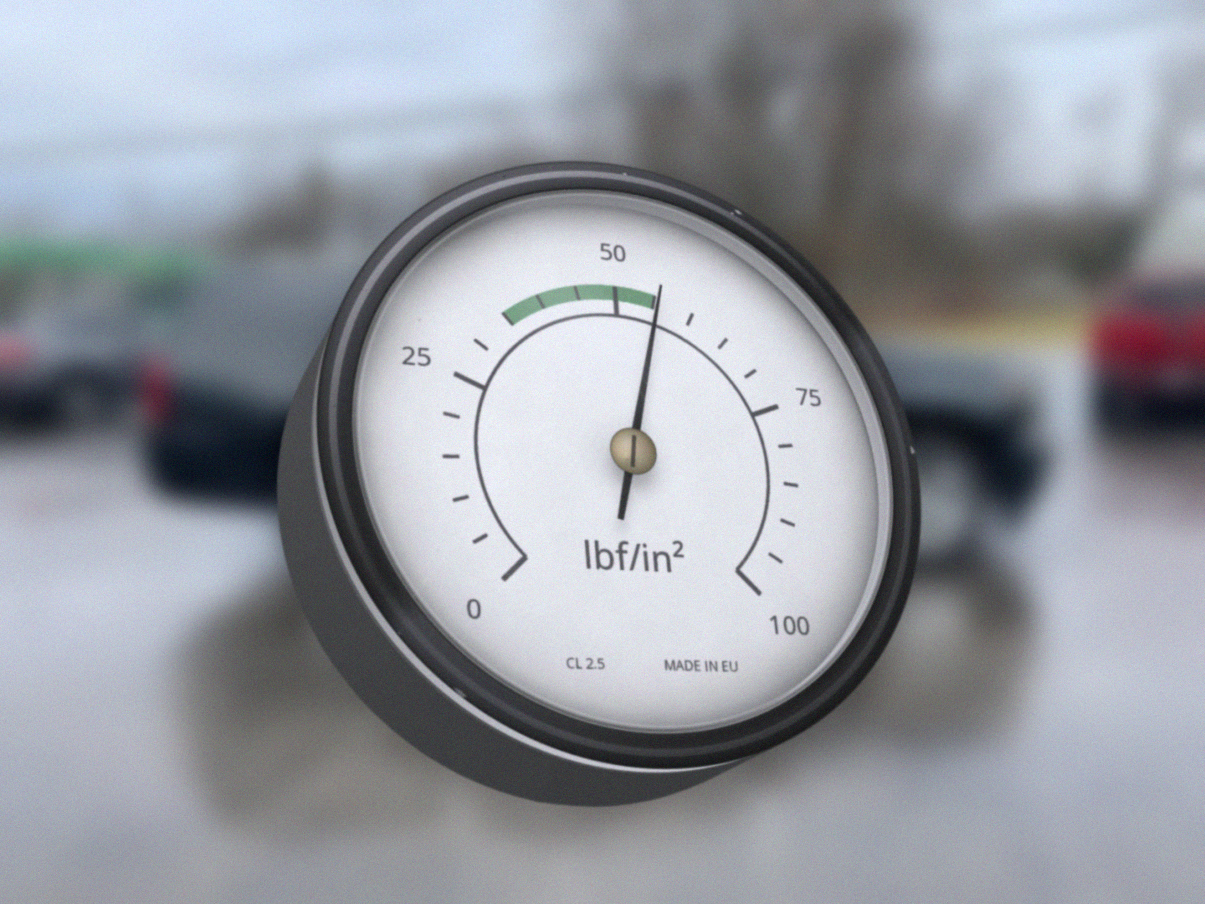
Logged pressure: 55 psi
